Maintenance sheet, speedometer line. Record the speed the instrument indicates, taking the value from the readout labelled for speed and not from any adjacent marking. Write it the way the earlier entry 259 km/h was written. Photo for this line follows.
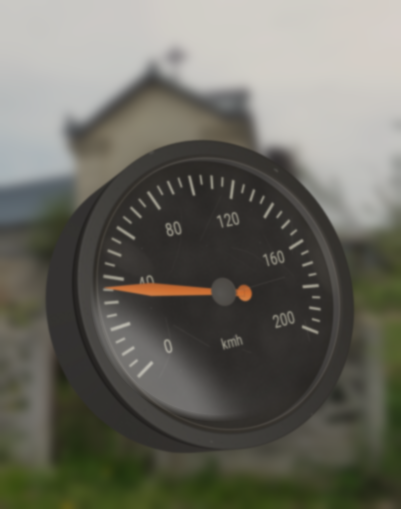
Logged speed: 35 km/h
